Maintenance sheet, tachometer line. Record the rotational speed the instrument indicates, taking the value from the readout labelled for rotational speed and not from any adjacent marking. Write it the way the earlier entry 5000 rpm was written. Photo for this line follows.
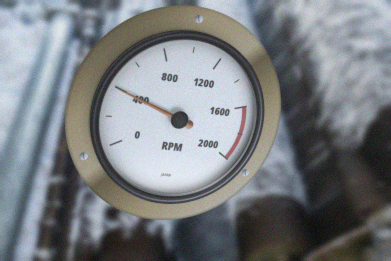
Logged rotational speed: 400 rpm
